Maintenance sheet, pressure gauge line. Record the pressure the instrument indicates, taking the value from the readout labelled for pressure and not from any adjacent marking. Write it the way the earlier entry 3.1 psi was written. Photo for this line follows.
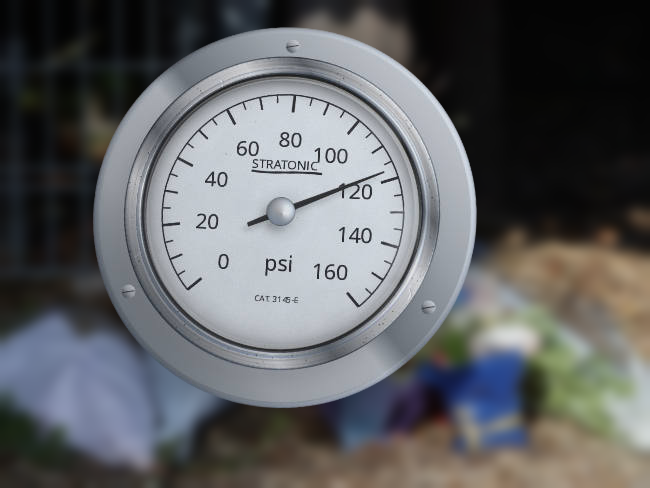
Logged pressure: 117.5 psi
